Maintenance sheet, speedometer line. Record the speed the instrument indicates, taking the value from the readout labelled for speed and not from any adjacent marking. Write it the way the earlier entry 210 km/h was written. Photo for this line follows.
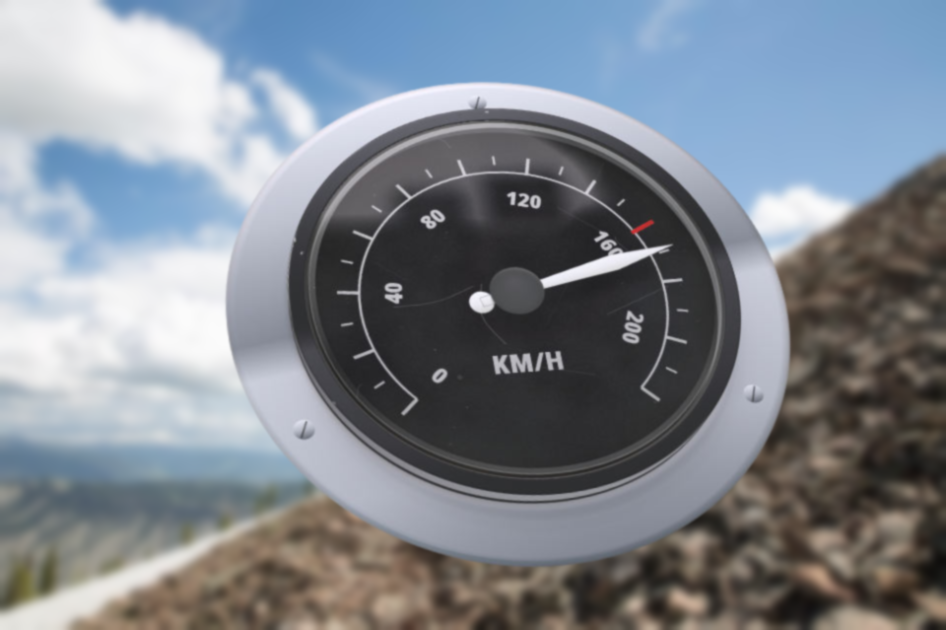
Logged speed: 170 km/h
